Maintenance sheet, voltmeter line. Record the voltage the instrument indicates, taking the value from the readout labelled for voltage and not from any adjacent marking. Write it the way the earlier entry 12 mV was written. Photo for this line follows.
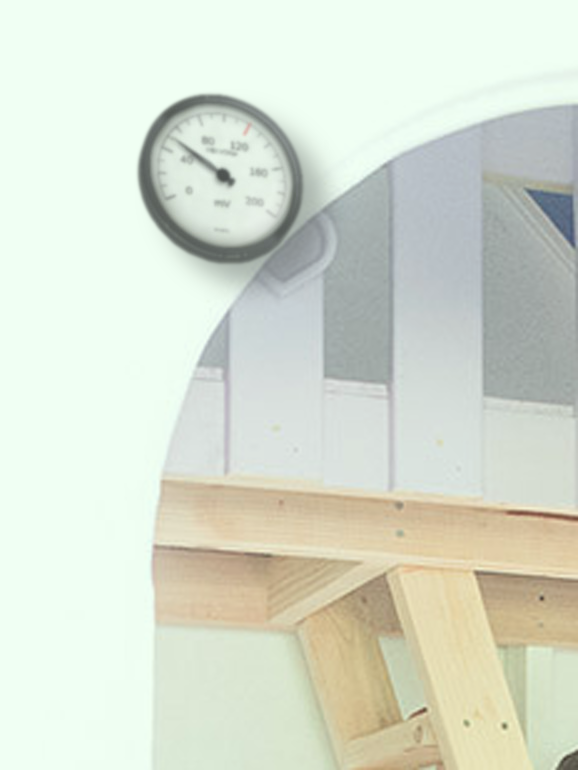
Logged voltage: 50 mV
